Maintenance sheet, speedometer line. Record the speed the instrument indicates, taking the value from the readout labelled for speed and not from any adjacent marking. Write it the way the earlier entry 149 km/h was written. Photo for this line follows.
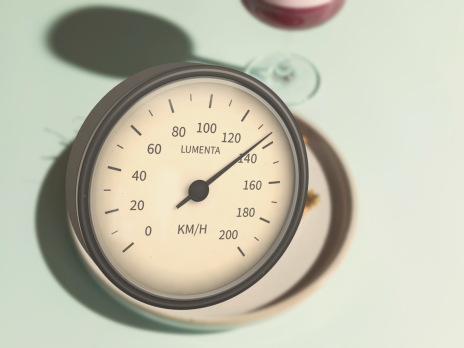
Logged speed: 135 km/h
